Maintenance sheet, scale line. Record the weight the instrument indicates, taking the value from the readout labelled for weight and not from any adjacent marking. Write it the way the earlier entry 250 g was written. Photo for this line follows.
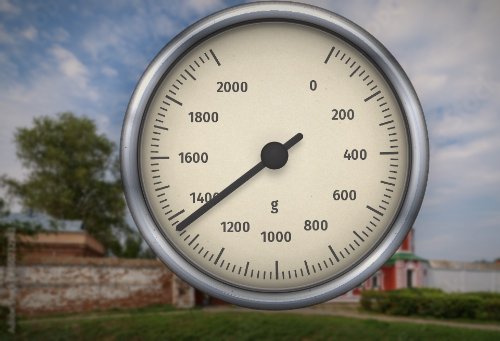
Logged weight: 1360 g
